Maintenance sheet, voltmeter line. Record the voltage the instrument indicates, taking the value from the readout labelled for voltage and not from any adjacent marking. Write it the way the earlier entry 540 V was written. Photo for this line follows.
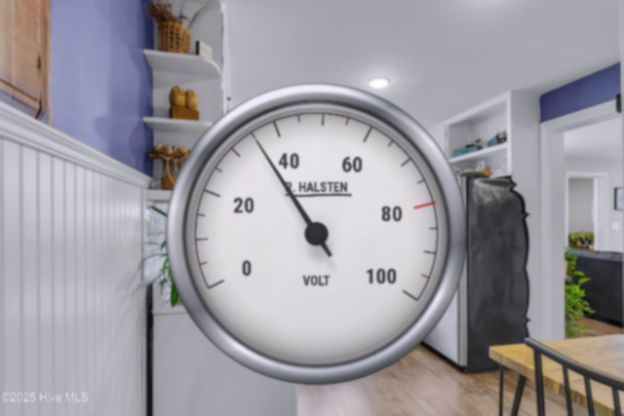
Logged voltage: 35 V
